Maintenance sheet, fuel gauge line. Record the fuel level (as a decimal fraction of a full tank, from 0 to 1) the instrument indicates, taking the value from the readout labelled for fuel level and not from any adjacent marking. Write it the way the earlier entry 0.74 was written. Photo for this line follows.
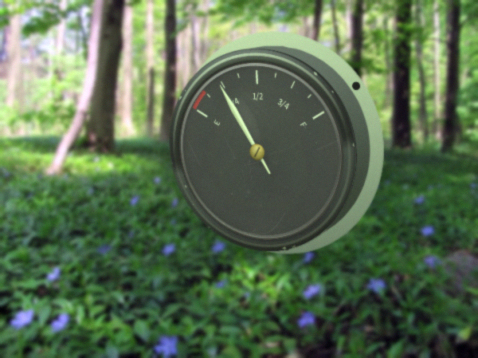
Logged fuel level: 0.25
